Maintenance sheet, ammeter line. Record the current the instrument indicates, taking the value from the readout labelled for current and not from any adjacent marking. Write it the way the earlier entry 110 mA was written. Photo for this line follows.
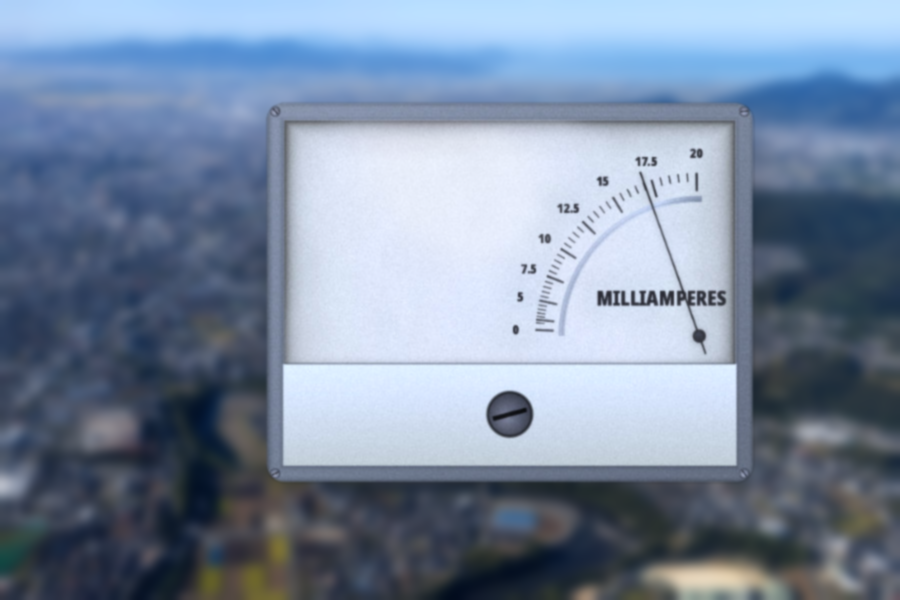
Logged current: 17 mA
